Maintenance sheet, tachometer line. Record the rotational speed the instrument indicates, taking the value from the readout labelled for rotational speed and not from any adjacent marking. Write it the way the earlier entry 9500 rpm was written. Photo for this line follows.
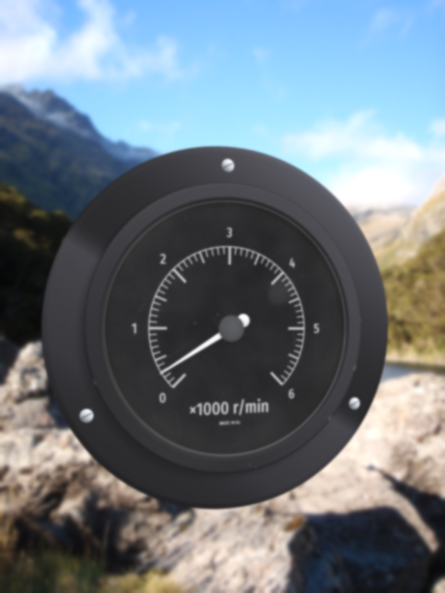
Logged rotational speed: 300 rpm
